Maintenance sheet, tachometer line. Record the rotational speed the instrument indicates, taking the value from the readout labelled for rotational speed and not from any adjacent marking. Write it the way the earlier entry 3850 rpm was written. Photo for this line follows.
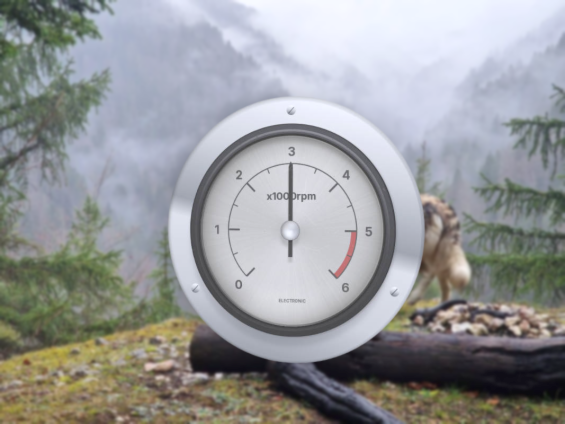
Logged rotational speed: 3000 rpm
